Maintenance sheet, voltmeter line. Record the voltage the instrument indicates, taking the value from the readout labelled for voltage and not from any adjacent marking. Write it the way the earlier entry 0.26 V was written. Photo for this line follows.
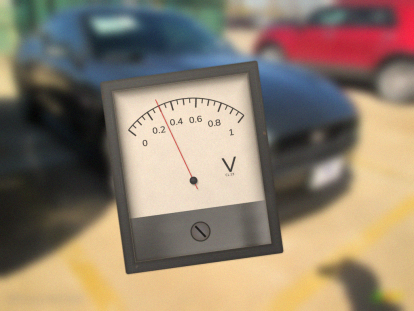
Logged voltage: 0.3 V
